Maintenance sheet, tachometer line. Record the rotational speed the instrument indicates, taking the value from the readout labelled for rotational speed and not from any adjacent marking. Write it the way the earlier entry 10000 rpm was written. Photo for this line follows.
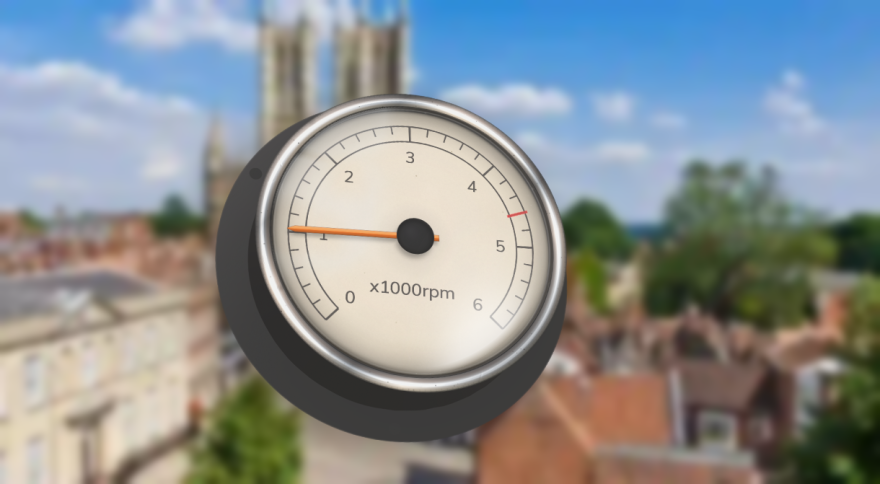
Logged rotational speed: 1000 rpm
